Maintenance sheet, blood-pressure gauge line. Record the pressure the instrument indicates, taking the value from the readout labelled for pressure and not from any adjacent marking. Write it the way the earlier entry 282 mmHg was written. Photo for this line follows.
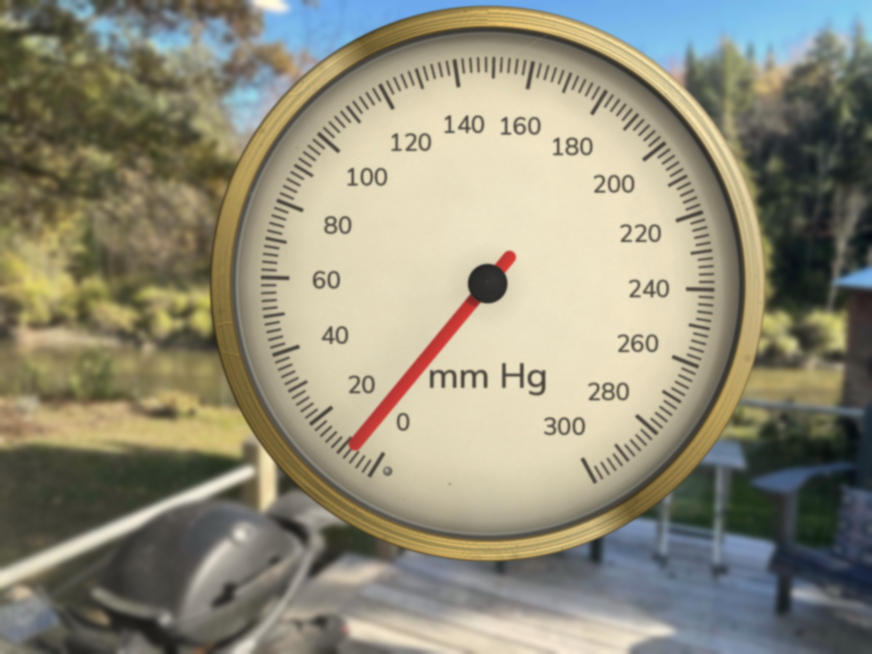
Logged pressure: 8 mmHg
